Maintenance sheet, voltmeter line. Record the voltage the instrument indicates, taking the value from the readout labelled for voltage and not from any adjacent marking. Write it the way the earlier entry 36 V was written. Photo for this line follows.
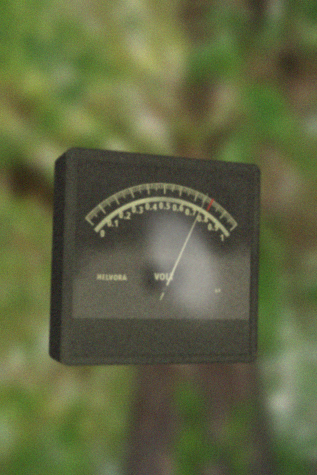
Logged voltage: 0.75 V
